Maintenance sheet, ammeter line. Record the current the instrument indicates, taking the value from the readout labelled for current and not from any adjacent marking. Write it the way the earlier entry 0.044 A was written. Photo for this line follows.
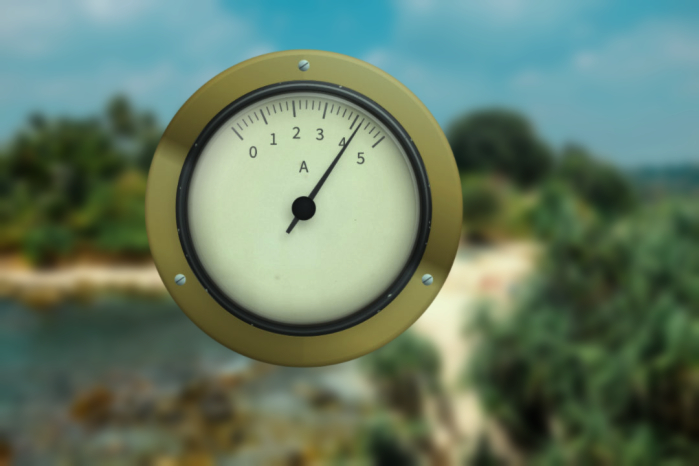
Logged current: 4.2 A
